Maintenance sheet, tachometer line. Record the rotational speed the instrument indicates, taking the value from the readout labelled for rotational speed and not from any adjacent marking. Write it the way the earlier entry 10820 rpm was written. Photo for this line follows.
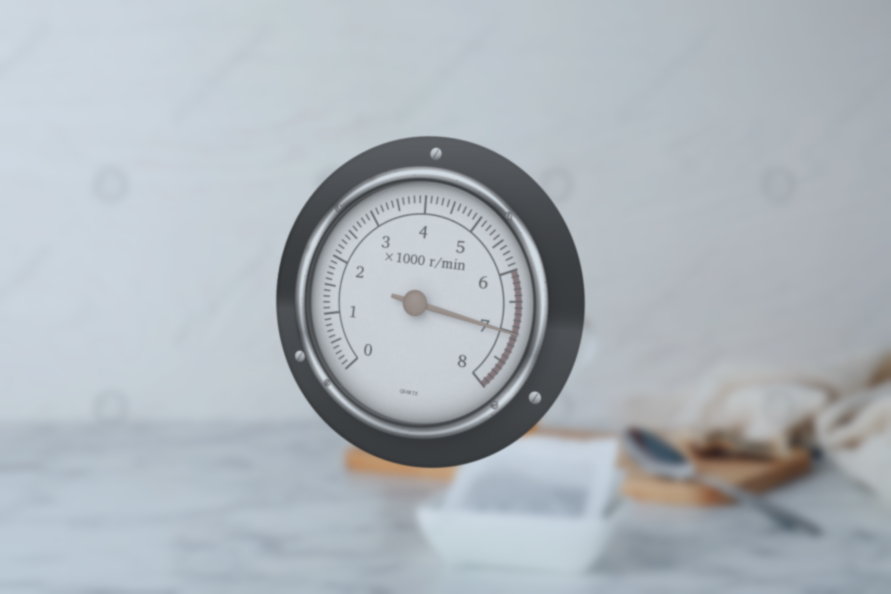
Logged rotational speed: 7000 rpm
